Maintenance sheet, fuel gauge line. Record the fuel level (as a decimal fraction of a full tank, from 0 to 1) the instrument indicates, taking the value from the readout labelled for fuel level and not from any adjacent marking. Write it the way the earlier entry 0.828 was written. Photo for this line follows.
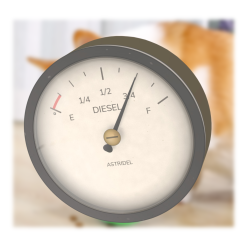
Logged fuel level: 0.75
